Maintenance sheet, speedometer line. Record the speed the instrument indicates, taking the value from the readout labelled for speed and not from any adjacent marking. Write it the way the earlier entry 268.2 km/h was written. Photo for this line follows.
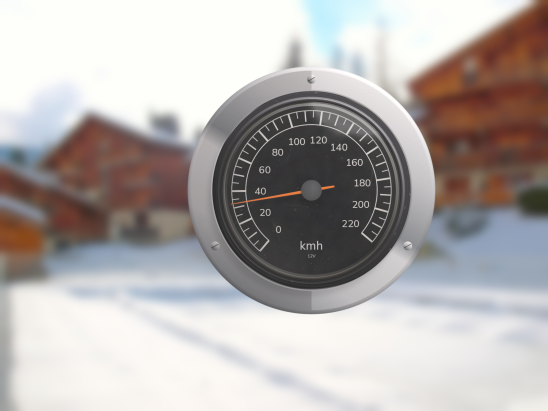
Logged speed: 32.5 km/h
